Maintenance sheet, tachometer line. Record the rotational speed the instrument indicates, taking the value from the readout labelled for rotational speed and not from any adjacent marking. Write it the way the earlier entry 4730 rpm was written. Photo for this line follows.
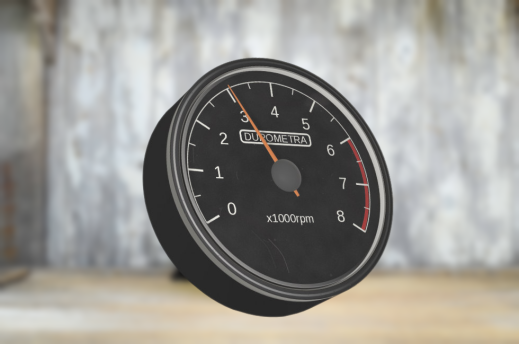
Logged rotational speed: 3000 rpm
